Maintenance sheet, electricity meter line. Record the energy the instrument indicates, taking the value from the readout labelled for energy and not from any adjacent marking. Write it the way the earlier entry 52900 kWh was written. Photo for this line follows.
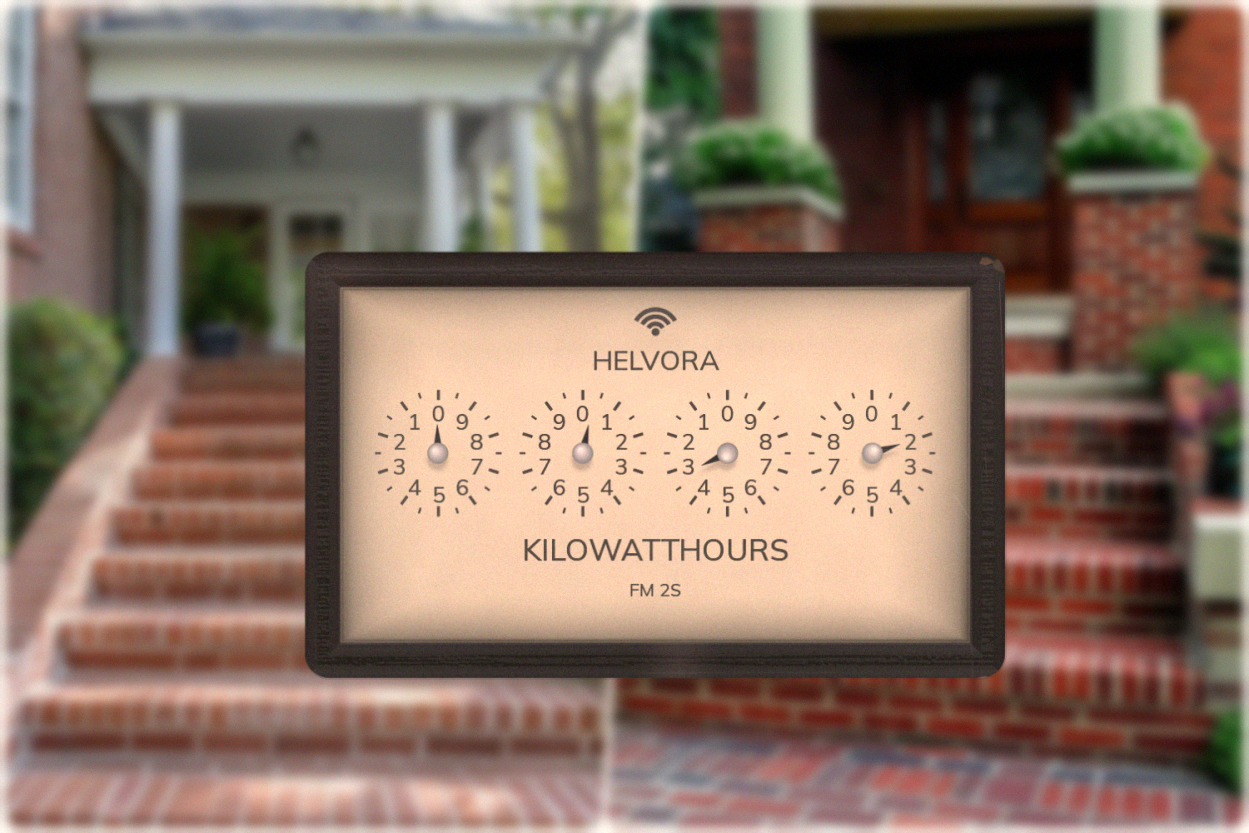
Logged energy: 32 kWh
